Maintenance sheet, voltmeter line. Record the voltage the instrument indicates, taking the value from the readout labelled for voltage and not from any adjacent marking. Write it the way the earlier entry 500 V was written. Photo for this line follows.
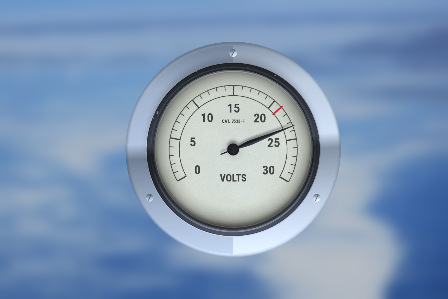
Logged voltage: 23.5 V
